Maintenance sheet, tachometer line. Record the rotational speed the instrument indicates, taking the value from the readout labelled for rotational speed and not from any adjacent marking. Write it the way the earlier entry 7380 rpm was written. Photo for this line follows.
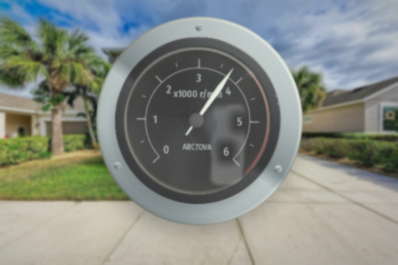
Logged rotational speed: 3750 rpm
